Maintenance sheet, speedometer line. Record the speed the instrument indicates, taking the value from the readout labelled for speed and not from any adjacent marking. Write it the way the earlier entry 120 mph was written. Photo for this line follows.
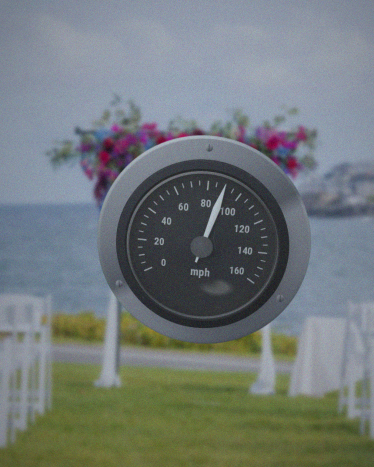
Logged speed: 90 mph
